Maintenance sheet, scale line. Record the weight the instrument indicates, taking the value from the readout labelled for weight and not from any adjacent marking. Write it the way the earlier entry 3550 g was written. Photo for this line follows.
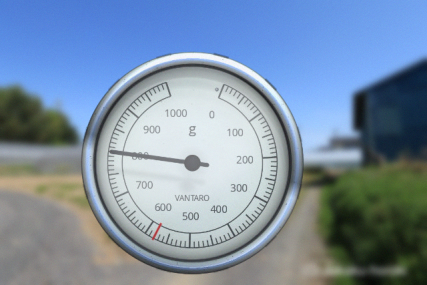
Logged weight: 800 g
